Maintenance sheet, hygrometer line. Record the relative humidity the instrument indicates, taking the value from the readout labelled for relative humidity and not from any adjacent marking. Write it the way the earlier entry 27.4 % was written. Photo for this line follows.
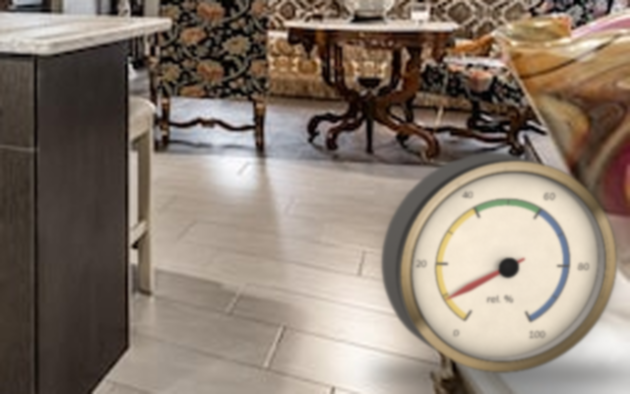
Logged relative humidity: 10 %
